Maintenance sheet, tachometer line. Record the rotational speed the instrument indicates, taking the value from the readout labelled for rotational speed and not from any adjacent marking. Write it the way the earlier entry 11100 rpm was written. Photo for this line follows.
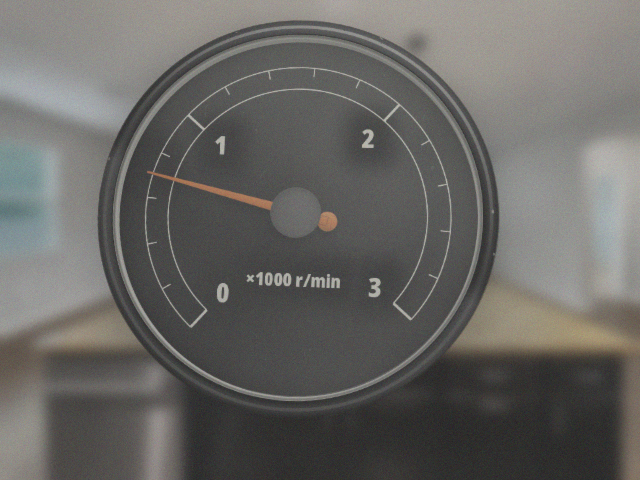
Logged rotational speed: 700 rpm
